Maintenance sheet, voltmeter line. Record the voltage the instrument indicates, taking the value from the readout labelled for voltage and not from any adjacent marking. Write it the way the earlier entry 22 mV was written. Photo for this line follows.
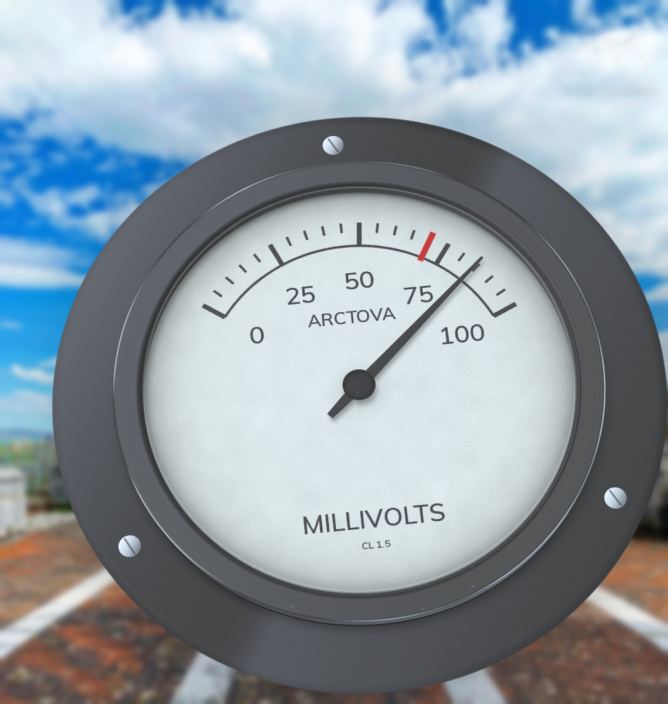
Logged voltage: 85 mV
